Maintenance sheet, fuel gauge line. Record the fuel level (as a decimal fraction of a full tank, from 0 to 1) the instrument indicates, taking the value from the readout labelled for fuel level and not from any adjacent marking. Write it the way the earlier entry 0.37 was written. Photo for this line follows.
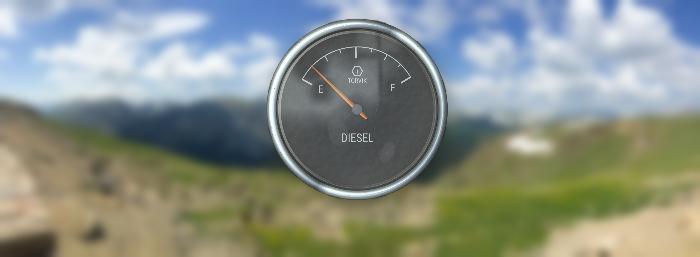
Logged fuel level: 0.125
